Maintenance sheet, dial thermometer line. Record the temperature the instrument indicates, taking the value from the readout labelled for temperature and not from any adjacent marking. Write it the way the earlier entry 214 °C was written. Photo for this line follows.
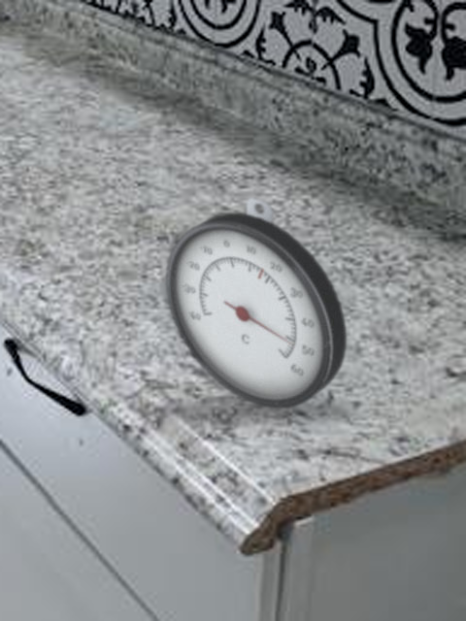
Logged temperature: 50 °C
